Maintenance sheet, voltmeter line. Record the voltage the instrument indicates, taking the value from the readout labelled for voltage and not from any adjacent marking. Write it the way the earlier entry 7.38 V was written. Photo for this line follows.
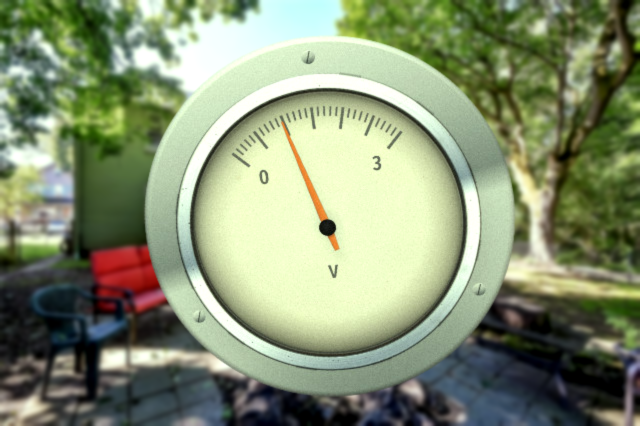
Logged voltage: 1 V
